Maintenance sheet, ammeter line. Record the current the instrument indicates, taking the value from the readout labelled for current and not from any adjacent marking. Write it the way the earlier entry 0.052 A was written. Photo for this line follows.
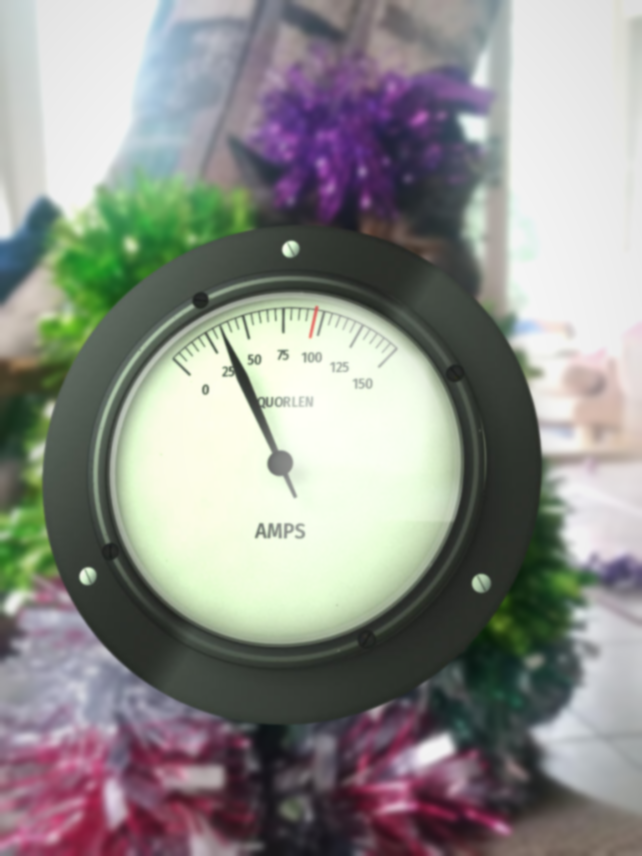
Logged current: 35 A
